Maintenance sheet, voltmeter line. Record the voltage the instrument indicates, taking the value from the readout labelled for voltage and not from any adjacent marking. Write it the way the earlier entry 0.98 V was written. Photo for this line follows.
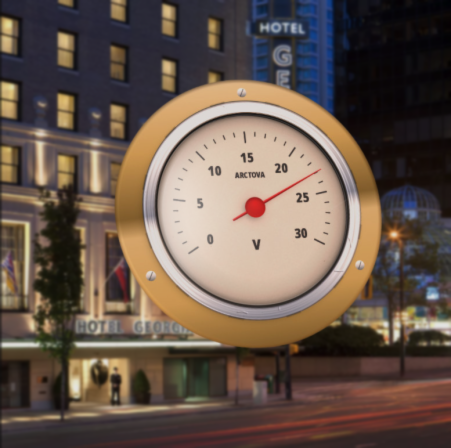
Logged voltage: 23 V
